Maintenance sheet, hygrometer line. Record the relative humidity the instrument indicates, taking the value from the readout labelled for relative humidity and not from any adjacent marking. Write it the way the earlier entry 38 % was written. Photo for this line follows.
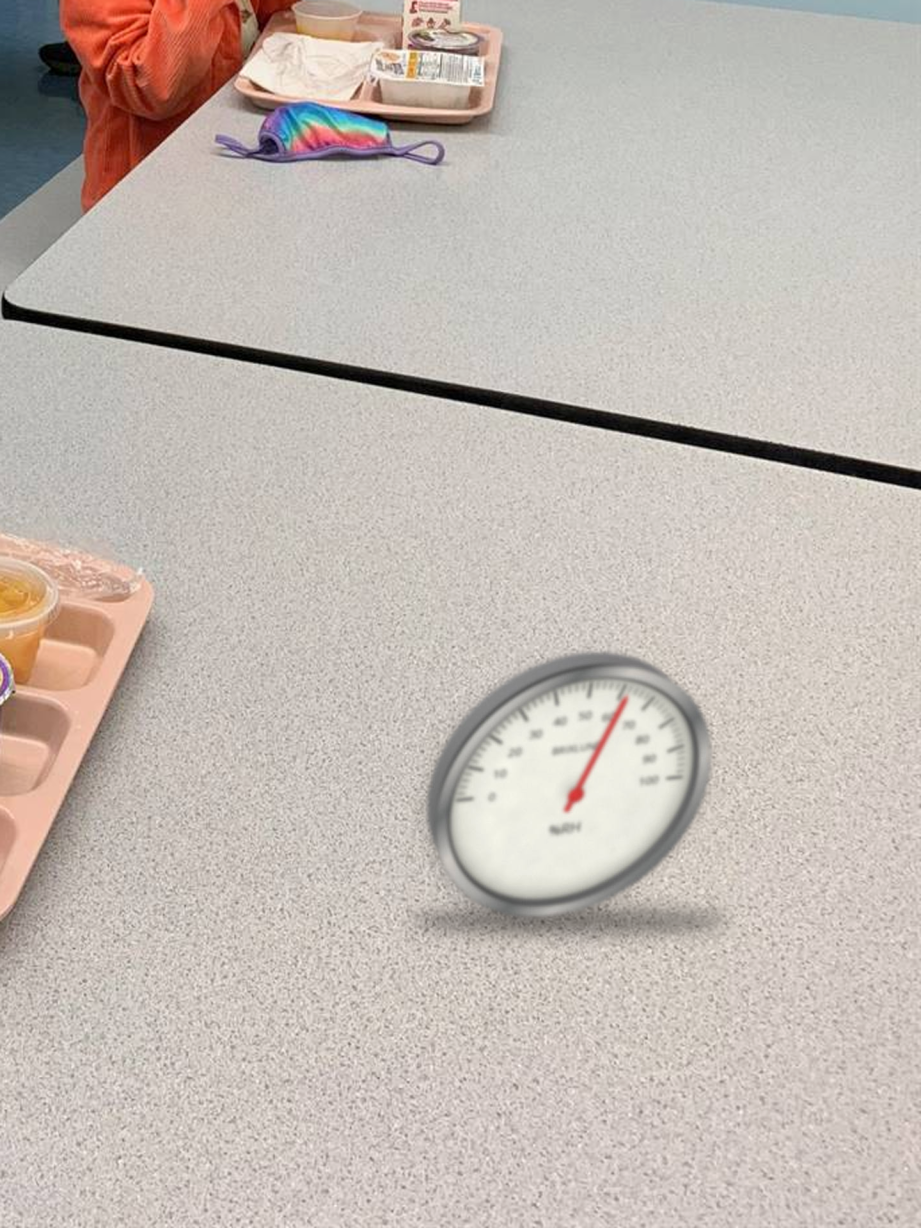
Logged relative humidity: 60 %
